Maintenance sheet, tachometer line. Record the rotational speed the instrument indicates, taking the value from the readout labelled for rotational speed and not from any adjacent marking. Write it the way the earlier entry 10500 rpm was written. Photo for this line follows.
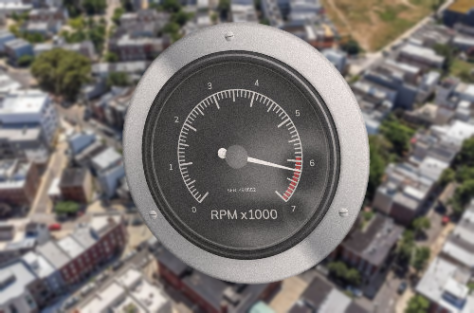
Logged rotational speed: 6200 rpm
